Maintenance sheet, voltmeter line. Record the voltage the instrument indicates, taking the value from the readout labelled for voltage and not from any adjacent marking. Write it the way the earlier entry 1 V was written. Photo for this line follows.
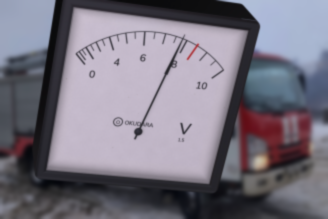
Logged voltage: 7.75 V
